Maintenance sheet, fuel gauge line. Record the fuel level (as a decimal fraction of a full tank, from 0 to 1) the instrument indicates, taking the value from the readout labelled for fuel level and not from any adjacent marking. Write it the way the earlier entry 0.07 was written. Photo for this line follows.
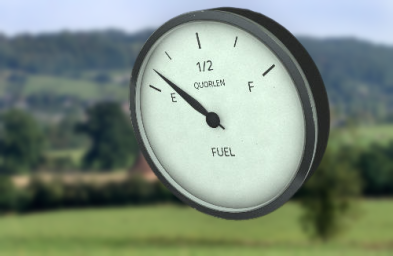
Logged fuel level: 0.125
